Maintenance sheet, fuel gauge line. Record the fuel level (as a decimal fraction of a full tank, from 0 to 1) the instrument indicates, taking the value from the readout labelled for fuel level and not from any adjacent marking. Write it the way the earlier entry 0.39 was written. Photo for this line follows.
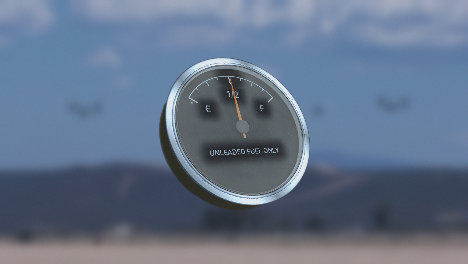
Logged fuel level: 0.5
